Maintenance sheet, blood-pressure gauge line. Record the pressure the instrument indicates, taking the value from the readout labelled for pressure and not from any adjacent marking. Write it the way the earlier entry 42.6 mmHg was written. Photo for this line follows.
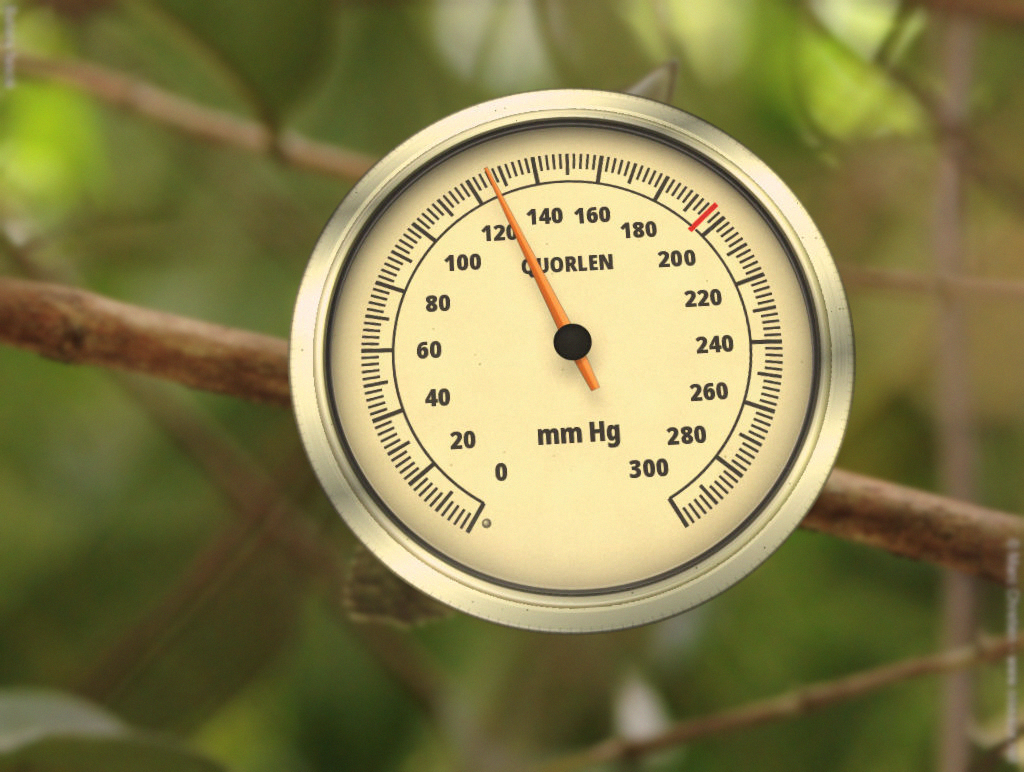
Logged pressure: 126 mmHg
